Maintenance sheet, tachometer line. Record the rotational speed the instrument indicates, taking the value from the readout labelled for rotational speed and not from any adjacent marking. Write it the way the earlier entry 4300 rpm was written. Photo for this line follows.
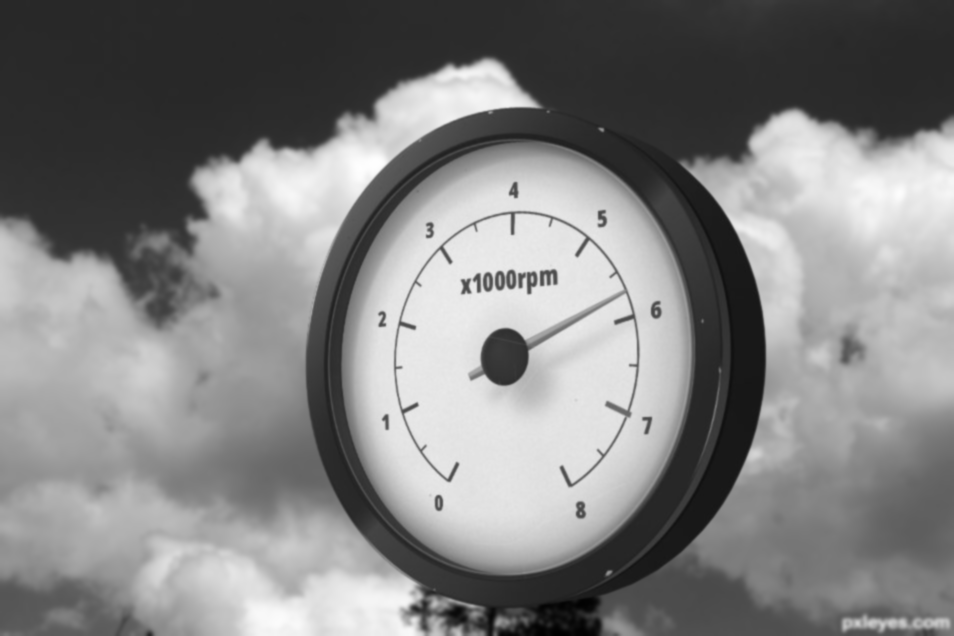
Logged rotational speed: 5750 rpm
